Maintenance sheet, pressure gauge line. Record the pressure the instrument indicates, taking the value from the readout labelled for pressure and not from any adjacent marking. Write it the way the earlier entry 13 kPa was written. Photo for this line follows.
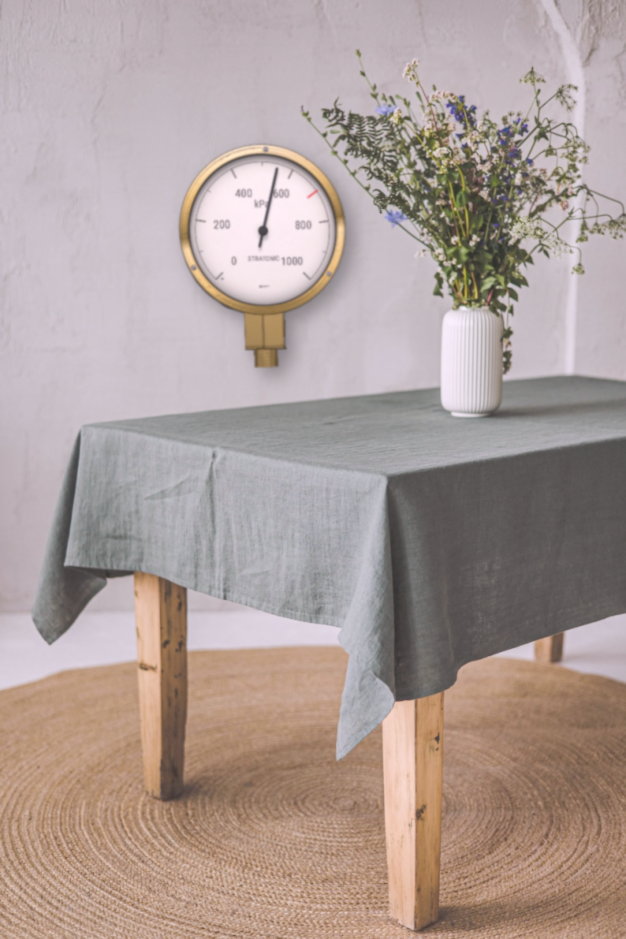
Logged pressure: 550 kPa
